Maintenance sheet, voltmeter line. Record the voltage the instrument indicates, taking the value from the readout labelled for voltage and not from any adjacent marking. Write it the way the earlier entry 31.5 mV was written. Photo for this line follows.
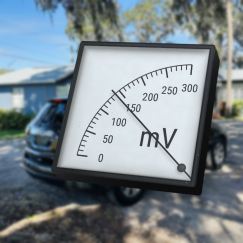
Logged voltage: 140 mV
